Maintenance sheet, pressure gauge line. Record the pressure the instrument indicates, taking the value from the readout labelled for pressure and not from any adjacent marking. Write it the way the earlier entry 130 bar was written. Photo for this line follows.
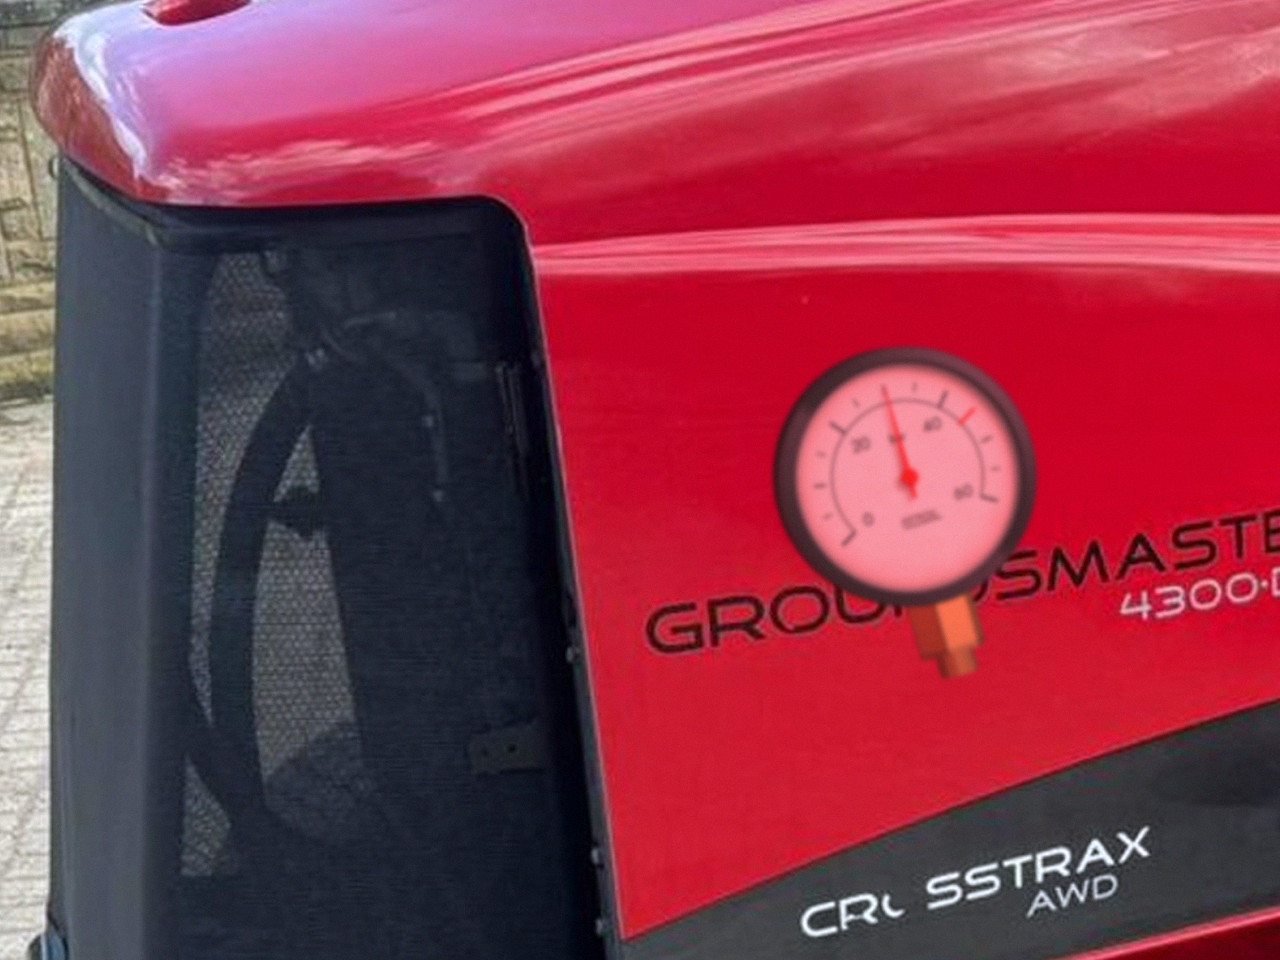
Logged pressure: 30 bar
